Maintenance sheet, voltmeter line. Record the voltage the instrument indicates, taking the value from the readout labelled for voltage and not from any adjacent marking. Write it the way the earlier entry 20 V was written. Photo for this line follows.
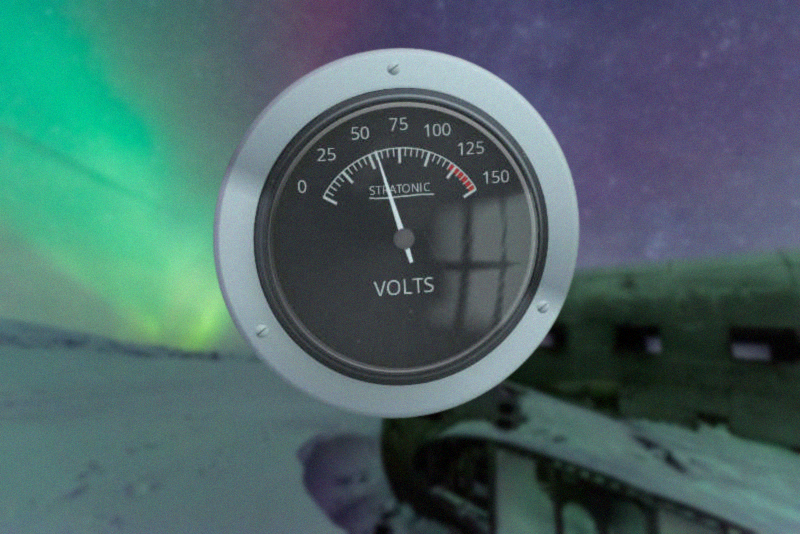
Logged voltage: 55 V
